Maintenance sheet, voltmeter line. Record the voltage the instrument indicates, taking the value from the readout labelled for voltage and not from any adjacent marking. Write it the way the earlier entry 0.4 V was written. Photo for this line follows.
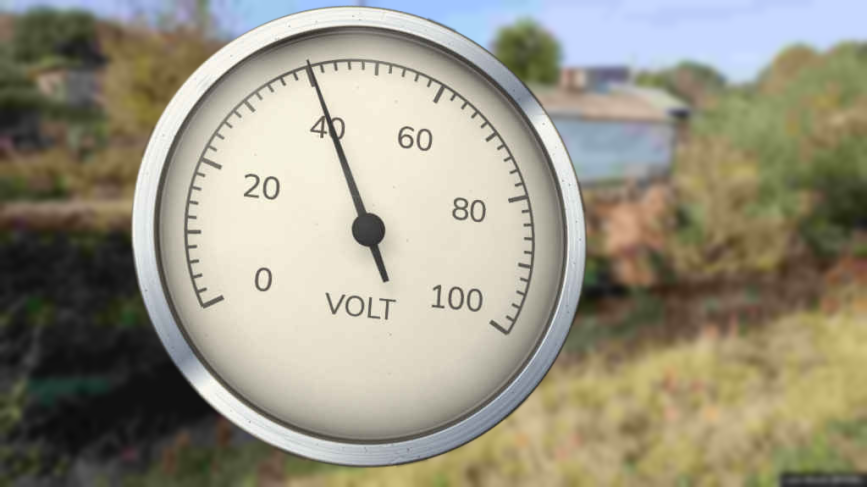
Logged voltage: 40 V
